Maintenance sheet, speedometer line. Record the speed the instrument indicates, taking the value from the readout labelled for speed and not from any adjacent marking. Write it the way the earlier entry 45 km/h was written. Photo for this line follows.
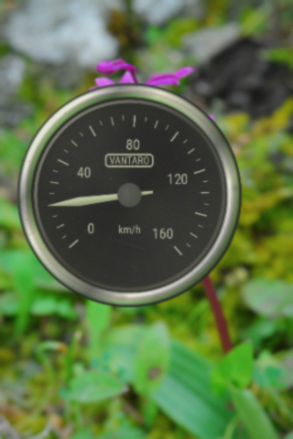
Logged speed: 20 km/h
